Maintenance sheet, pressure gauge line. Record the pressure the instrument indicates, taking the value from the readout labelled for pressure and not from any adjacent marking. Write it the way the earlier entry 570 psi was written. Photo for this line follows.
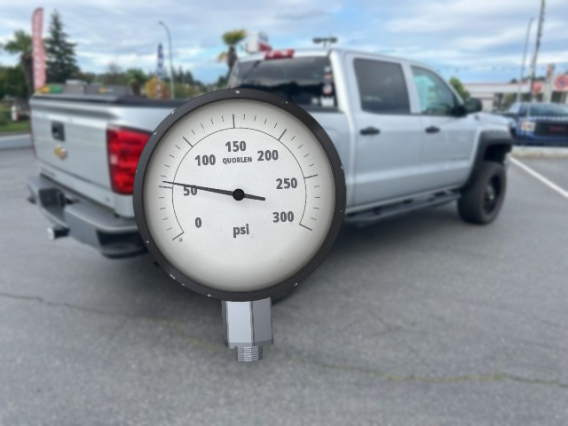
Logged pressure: 55 psi
